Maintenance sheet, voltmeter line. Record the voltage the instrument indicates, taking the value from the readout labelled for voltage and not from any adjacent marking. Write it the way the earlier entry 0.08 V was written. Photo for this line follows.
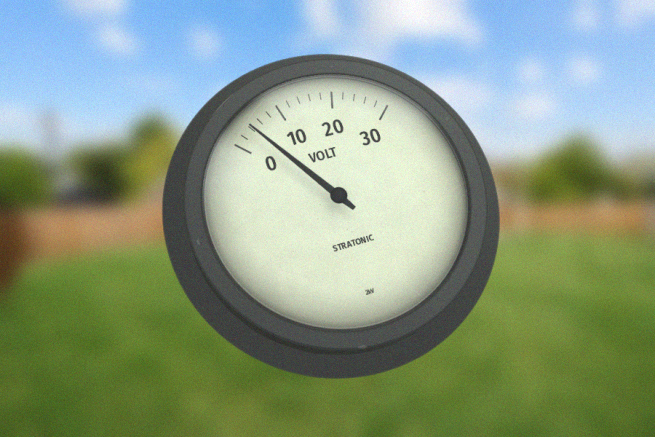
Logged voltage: 4 V
